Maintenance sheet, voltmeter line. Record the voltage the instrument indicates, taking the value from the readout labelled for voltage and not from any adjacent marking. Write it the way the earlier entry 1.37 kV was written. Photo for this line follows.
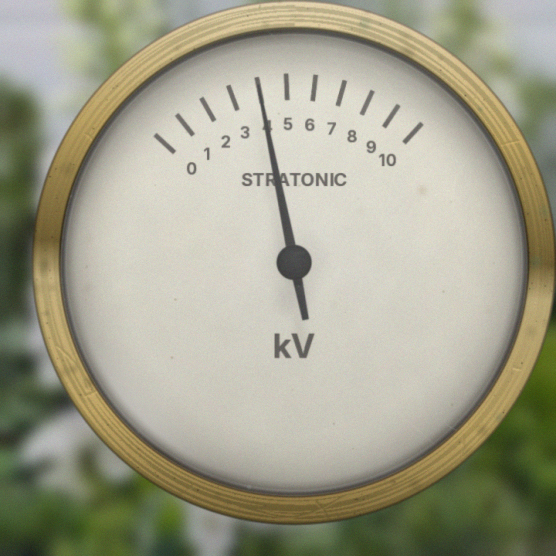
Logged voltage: 4 kV
